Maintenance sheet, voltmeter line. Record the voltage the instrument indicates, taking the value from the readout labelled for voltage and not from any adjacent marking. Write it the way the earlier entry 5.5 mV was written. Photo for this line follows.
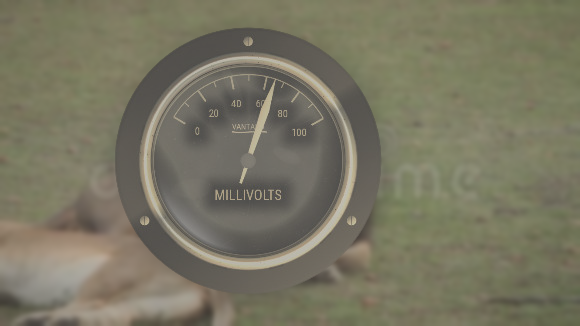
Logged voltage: 65 mV
